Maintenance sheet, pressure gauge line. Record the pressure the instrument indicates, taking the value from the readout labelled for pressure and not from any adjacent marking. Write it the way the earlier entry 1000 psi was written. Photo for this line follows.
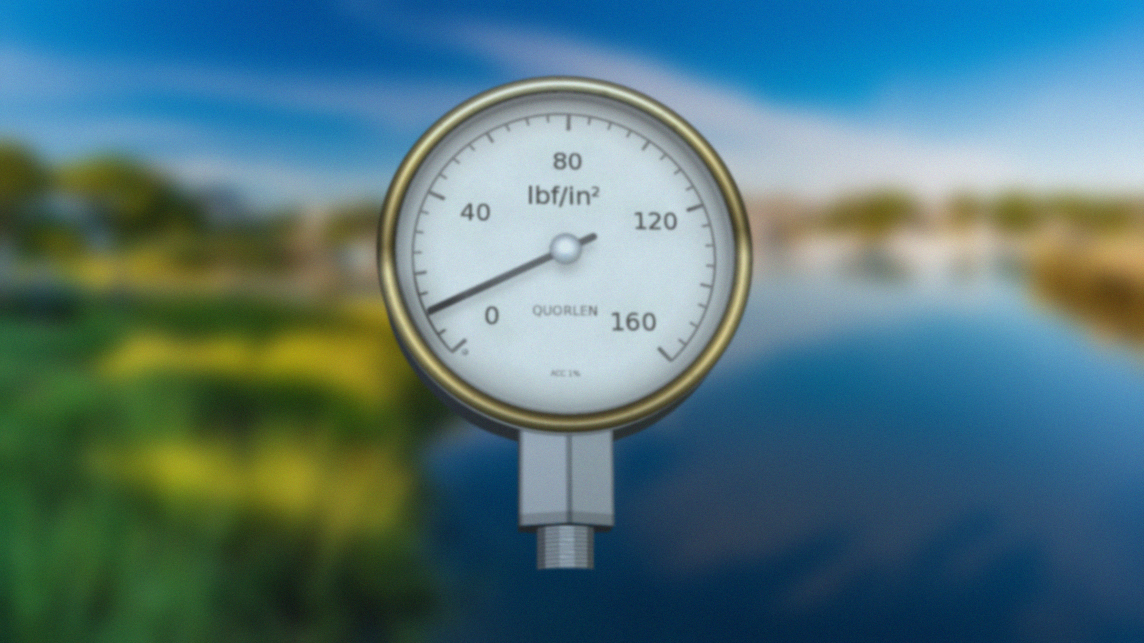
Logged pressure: 10 psi
